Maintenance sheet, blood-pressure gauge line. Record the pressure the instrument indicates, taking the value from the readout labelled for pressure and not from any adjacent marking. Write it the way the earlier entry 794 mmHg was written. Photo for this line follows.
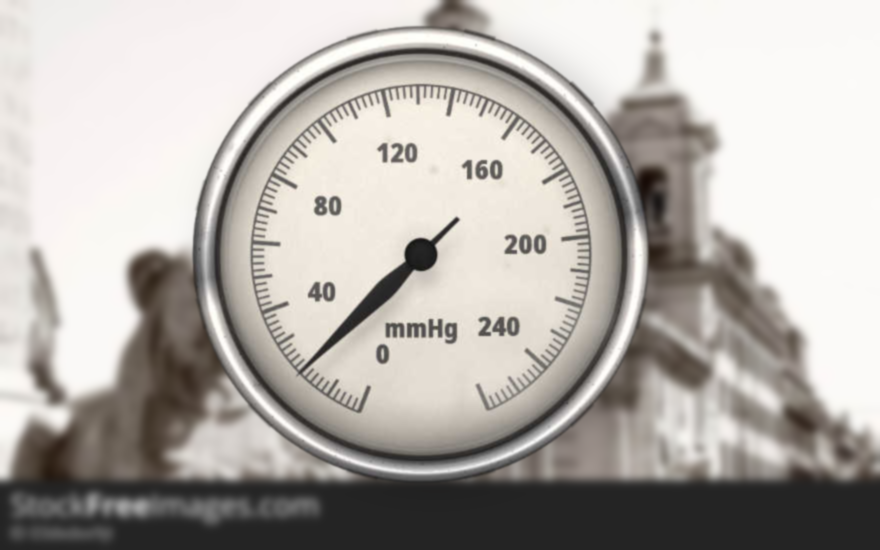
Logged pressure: 20 mmHg
